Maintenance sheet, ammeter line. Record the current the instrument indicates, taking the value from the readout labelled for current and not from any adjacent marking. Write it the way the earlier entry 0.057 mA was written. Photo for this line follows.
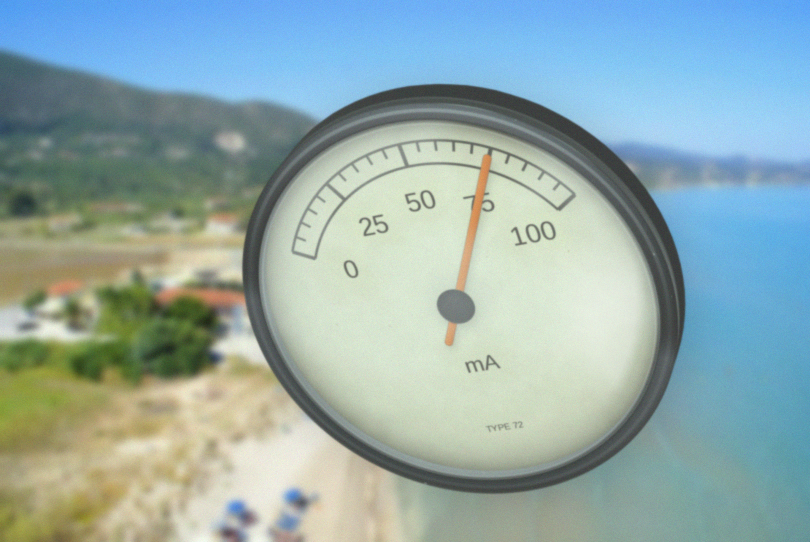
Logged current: 75 mA
